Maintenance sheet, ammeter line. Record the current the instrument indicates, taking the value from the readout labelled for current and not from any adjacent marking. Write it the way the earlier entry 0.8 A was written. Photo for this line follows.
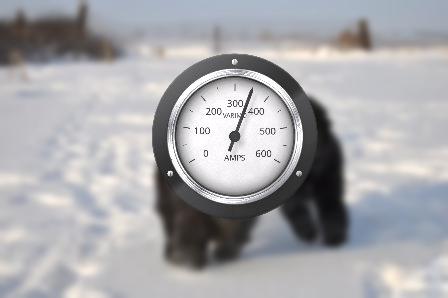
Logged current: 350 A
